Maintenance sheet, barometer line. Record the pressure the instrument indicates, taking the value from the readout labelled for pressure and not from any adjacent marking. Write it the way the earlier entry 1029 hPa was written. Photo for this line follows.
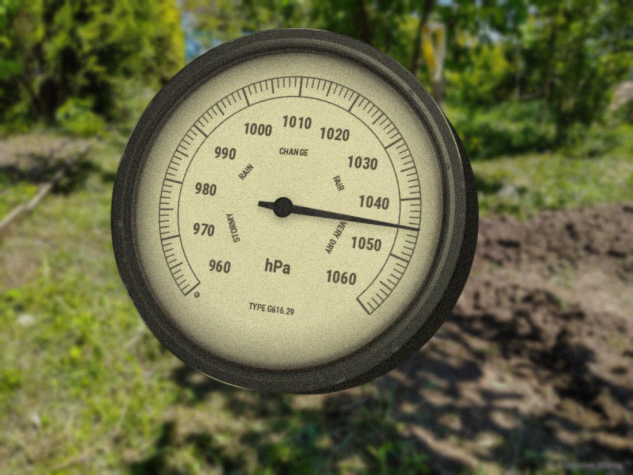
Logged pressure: 1045 hPa
